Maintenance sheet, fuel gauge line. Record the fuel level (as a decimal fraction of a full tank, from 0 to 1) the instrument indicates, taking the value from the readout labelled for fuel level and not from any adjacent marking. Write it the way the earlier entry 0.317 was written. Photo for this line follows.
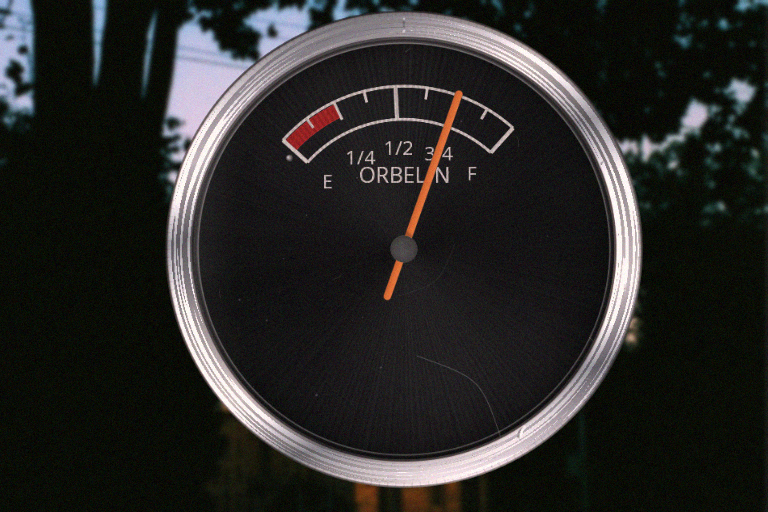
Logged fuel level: 0.75
